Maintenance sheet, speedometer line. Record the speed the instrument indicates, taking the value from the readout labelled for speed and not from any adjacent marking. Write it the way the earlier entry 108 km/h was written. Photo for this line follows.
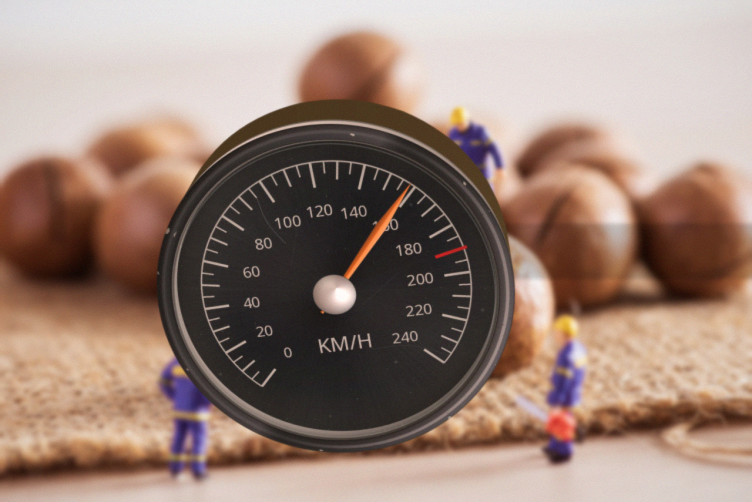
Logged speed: 157.5 km/h
